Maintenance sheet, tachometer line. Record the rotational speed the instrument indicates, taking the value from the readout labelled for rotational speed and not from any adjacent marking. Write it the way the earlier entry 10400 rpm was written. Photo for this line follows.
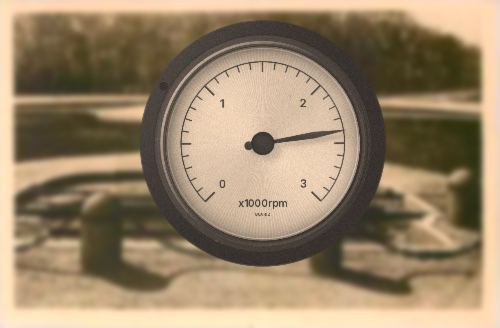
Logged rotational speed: 2400 rpm
